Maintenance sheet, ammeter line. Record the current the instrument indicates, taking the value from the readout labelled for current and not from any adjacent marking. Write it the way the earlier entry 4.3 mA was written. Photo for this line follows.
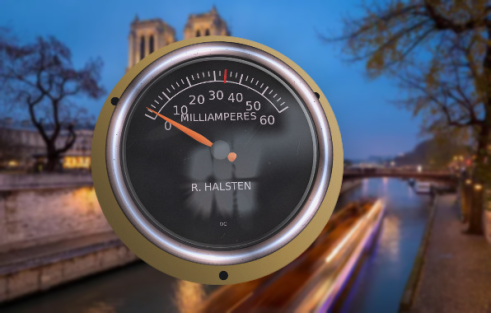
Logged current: 2 mA
